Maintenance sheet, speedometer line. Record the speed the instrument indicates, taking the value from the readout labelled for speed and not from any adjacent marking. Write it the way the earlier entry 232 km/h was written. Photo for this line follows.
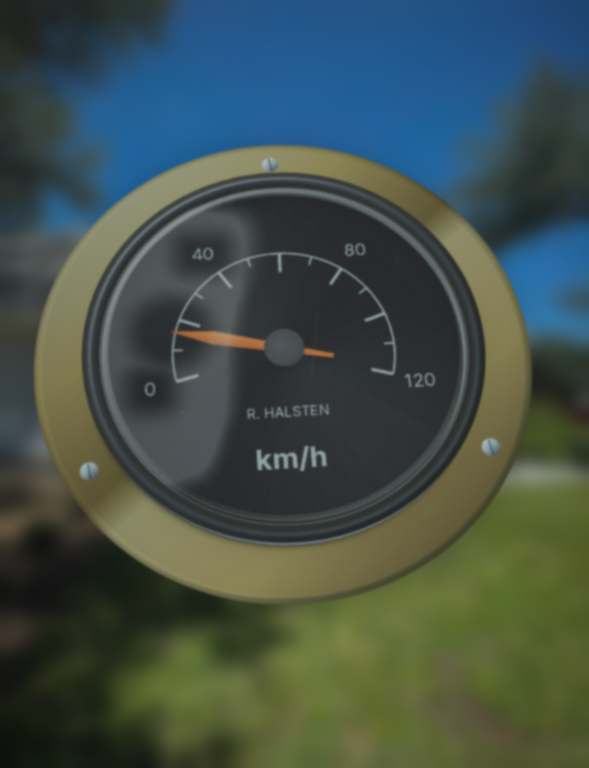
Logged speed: 15 km/h
